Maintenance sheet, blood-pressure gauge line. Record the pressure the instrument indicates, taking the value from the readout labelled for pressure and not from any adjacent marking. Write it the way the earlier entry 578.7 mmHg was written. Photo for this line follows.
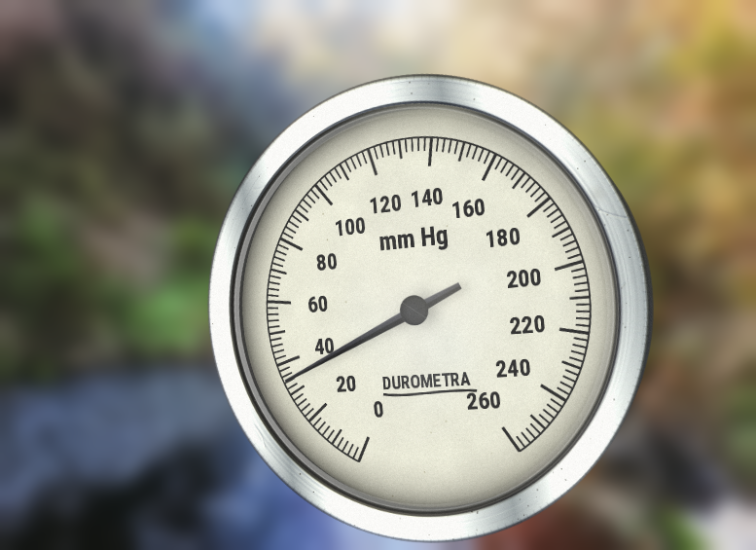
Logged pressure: 34 mmHg
